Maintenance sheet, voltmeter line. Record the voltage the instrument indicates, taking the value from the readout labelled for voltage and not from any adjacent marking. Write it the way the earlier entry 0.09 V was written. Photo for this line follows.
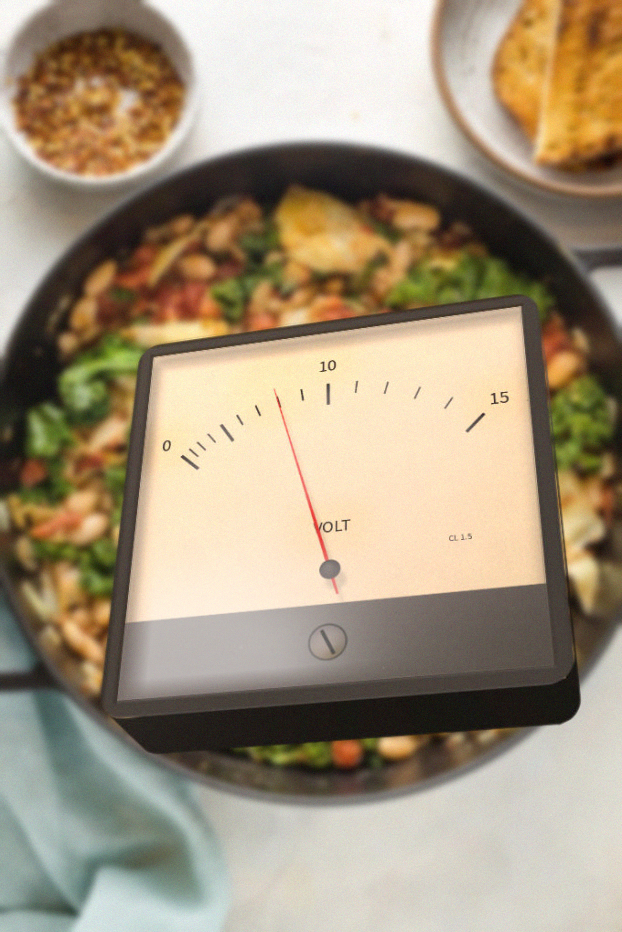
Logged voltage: 8 V
